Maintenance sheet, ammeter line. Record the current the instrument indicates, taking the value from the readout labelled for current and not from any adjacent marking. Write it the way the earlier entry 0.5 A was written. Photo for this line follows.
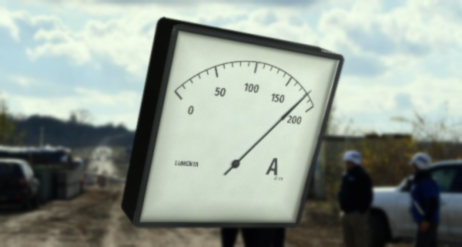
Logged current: 180 A
